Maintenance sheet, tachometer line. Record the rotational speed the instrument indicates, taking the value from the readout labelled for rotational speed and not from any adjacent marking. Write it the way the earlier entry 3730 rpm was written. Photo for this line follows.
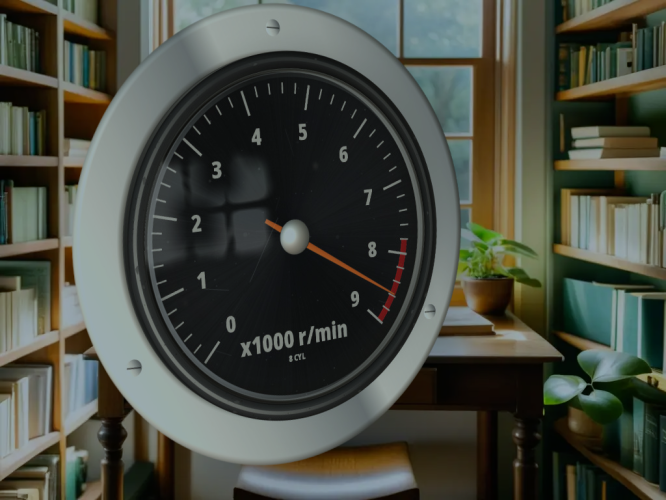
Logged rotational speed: 8600 rpm
